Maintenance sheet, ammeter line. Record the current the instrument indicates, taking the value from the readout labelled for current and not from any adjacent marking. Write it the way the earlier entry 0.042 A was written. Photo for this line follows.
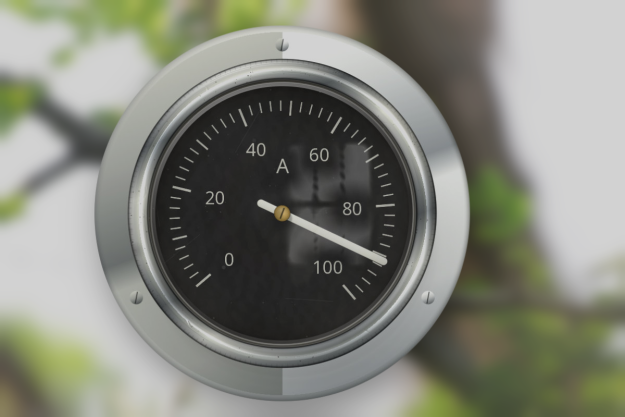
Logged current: 91 A
